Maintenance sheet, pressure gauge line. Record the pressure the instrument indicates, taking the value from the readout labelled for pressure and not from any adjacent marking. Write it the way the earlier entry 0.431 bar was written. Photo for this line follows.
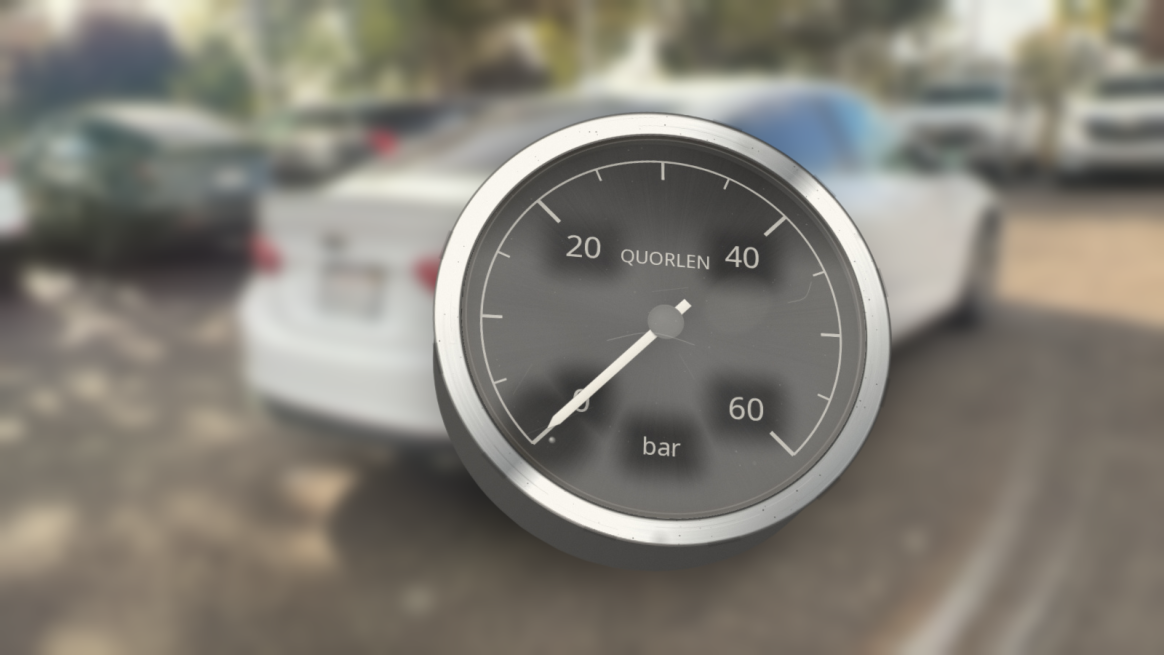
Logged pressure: 0 bar
